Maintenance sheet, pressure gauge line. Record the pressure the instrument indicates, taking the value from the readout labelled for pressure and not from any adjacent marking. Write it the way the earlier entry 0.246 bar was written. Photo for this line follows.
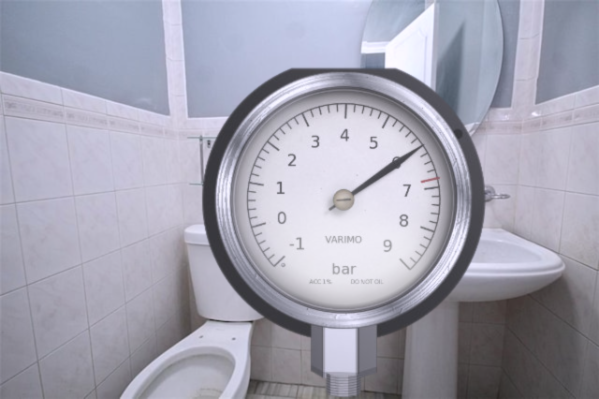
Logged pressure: 6 bar
